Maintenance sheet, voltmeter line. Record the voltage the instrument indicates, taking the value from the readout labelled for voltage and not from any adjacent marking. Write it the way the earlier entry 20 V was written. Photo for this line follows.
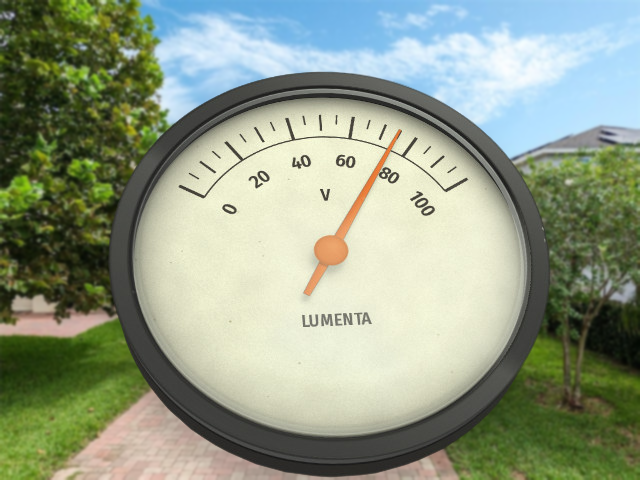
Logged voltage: 75 V
